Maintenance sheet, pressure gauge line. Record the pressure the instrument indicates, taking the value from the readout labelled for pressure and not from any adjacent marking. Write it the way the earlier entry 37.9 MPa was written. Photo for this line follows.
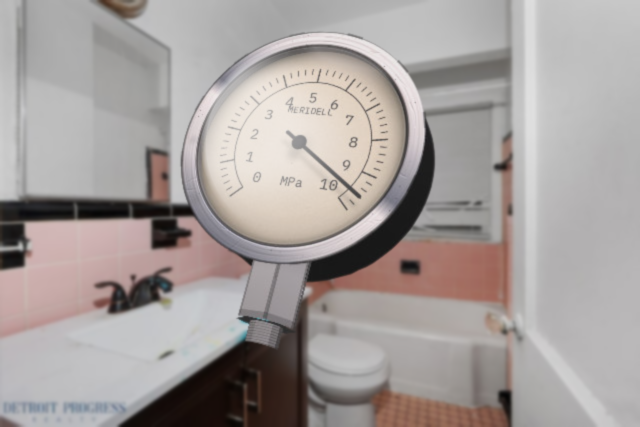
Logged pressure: 9.6 MPa
